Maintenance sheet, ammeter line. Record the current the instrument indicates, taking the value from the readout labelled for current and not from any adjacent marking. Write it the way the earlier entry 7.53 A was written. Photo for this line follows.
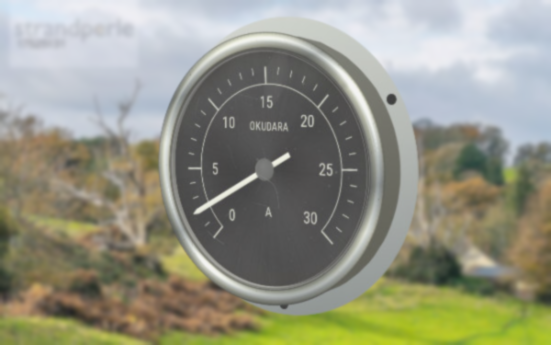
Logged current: 2 A
